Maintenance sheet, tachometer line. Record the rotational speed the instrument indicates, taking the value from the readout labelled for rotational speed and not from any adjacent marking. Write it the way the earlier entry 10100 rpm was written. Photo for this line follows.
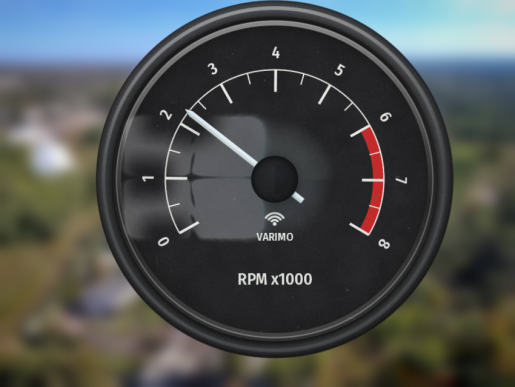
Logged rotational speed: 2250 rpm
